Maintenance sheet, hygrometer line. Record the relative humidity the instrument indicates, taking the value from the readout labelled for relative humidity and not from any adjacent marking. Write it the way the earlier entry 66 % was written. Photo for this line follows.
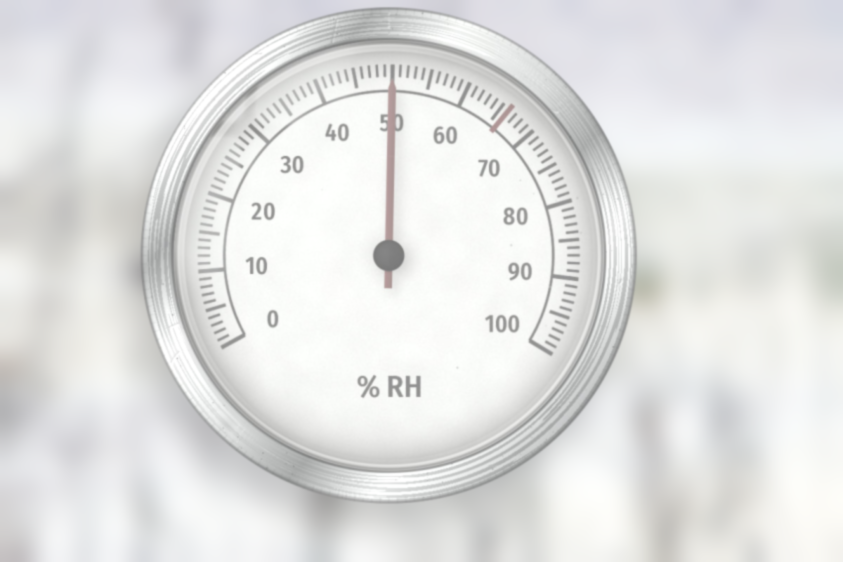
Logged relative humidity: 50 %
